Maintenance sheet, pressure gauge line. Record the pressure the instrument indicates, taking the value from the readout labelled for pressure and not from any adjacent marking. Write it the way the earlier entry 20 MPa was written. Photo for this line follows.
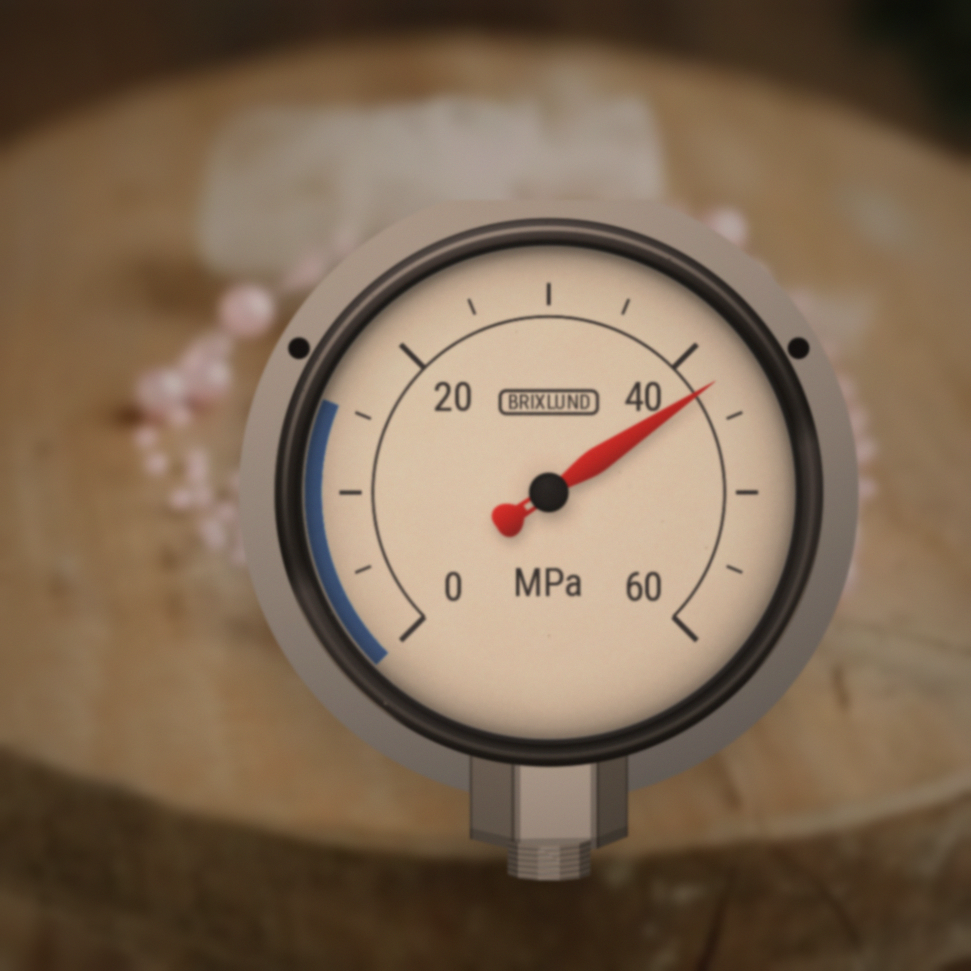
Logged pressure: 42.5 MPa
